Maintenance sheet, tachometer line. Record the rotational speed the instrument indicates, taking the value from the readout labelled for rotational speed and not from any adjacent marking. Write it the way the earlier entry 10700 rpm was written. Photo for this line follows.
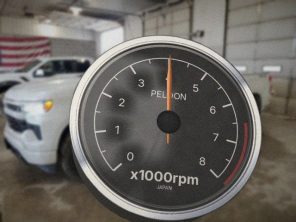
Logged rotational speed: 4000 rpm
